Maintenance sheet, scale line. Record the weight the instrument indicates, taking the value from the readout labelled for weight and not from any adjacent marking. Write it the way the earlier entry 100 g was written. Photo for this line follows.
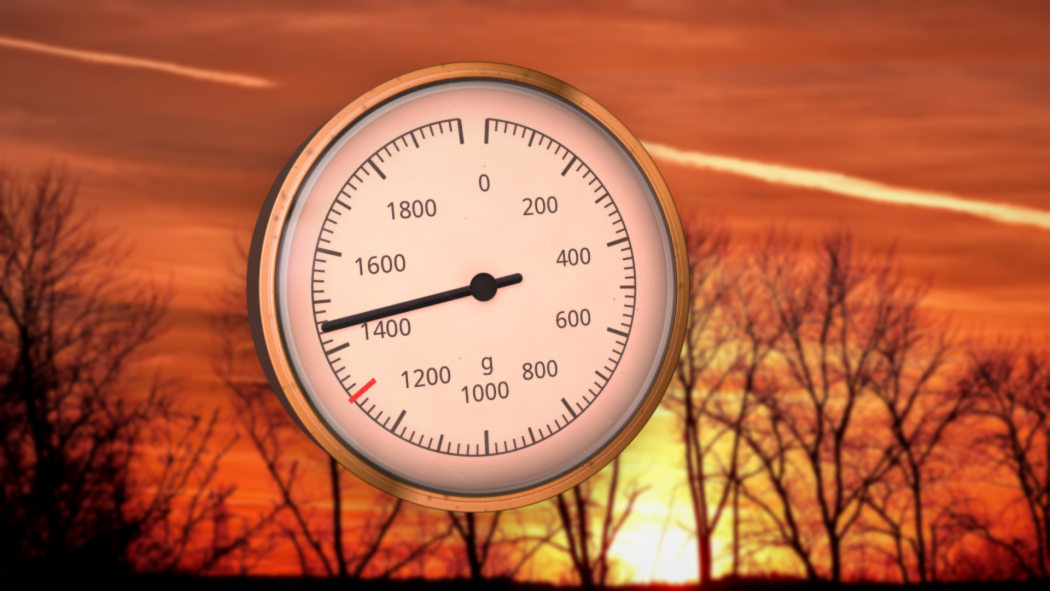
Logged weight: 1450 g
